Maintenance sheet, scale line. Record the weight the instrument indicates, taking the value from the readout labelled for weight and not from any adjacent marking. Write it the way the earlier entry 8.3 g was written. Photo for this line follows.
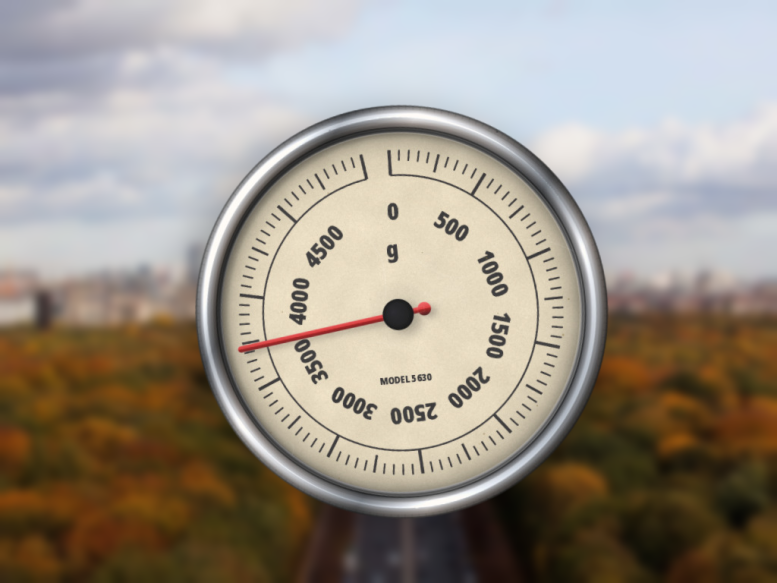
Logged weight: 3725 g
